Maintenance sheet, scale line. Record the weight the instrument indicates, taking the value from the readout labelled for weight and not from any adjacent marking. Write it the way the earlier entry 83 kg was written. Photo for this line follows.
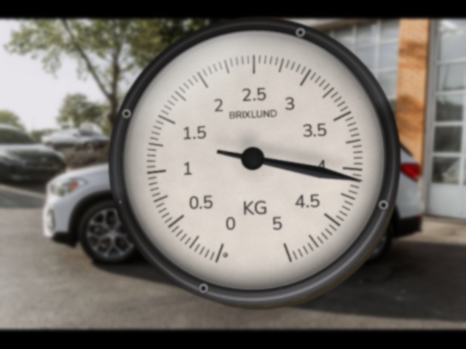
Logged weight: 4.1 kg
